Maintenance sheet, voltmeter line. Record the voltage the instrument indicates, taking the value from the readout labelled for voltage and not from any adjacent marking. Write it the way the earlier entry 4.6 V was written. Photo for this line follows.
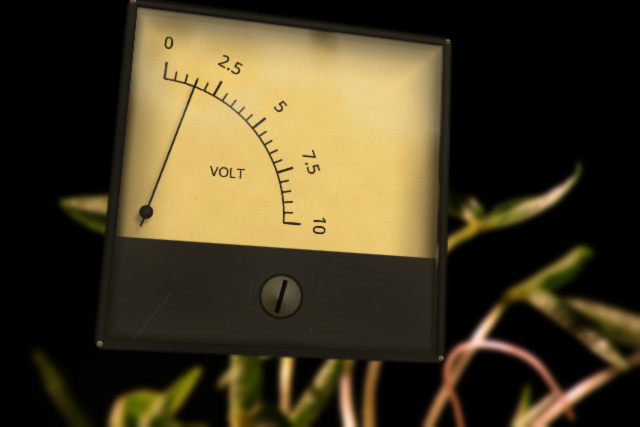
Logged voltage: 1.5 V
